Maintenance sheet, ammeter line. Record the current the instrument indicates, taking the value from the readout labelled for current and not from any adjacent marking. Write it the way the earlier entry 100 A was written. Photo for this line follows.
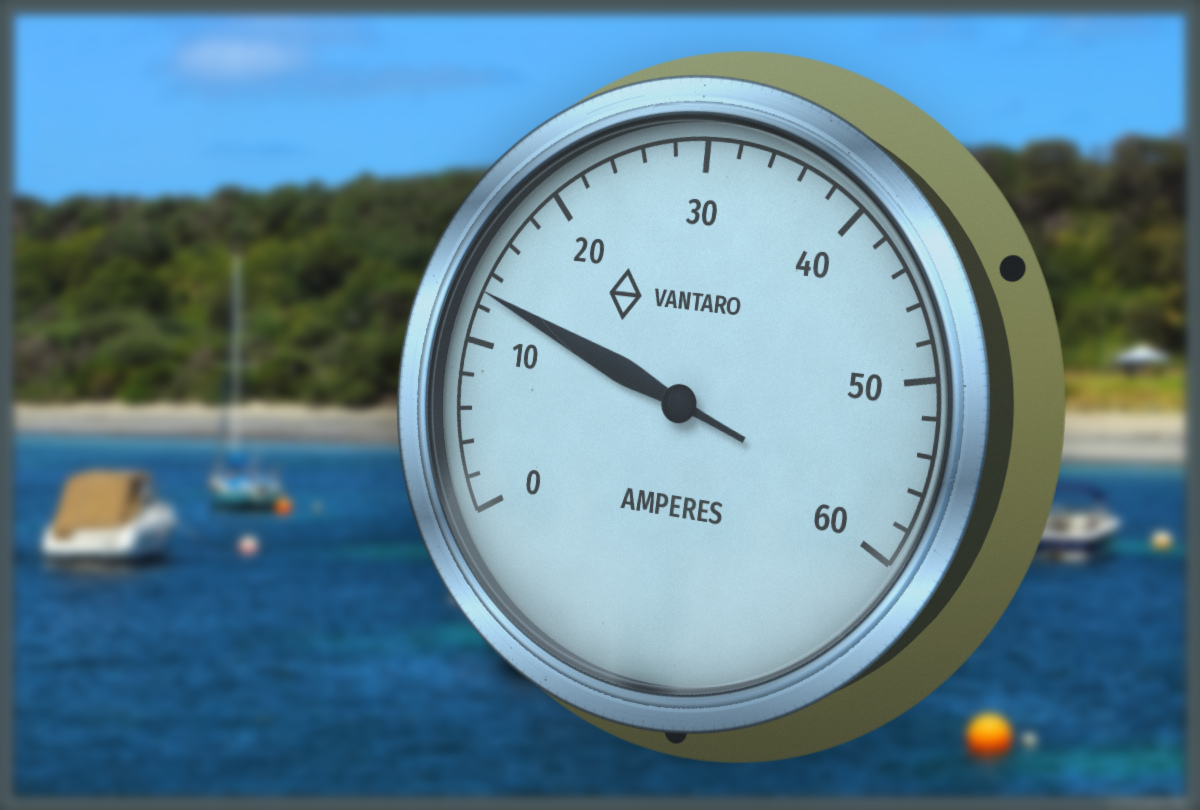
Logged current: 13 A
